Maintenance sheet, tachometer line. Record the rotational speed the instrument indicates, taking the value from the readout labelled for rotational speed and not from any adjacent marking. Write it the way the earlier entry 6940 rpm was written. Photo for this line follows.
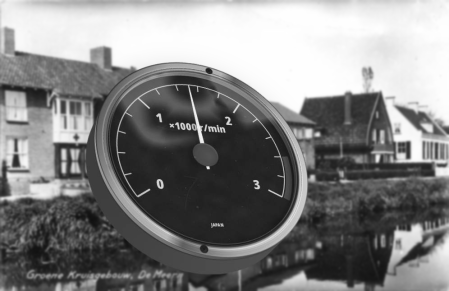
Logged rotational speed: 1500 rpm
